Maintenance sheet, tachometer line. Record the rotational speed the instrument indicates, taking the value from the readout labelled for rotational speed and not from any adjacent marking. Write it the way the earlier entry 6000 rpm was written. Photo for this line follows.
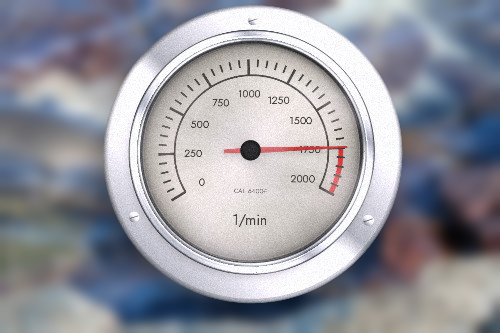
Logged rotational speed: 1750 rpm
